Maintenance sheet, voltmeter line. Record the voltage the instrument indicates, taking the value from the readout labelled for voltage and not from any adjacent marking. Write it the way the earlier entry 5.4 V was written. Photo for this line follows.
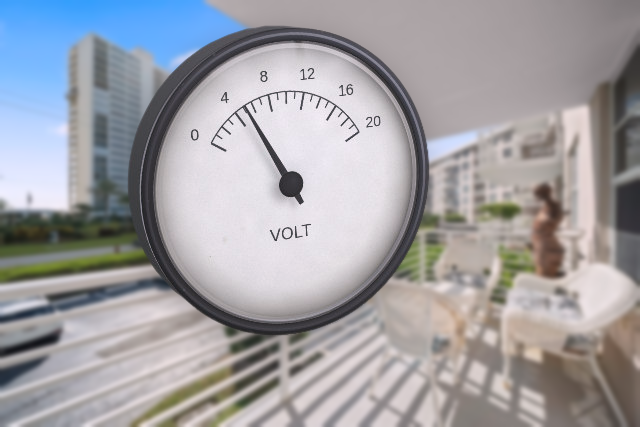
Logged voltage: 5 V
